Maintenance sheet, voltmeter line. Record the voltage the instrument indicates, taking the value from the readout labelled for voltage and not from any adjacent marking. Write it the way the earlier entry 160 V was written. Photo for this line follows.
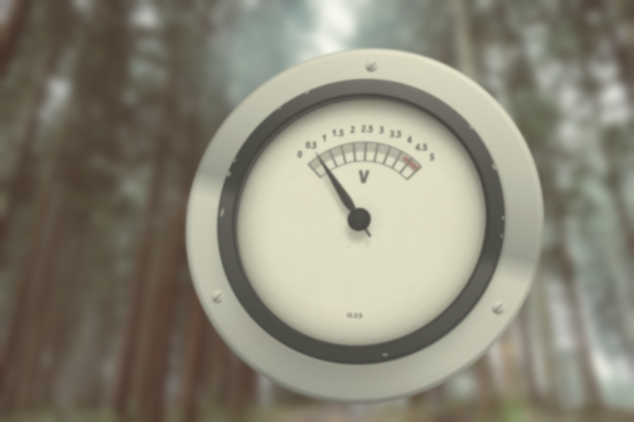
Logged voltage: 0.5 V
